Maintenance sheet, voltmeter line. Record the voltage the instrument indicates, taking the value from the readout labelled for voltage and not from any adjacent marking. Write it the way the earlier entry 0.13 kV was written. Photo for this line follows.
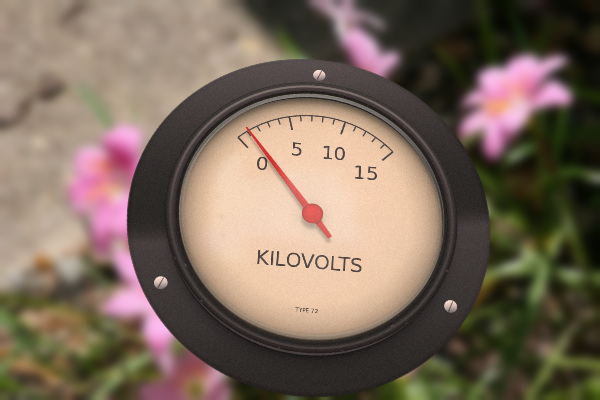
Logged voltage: 1 kV
